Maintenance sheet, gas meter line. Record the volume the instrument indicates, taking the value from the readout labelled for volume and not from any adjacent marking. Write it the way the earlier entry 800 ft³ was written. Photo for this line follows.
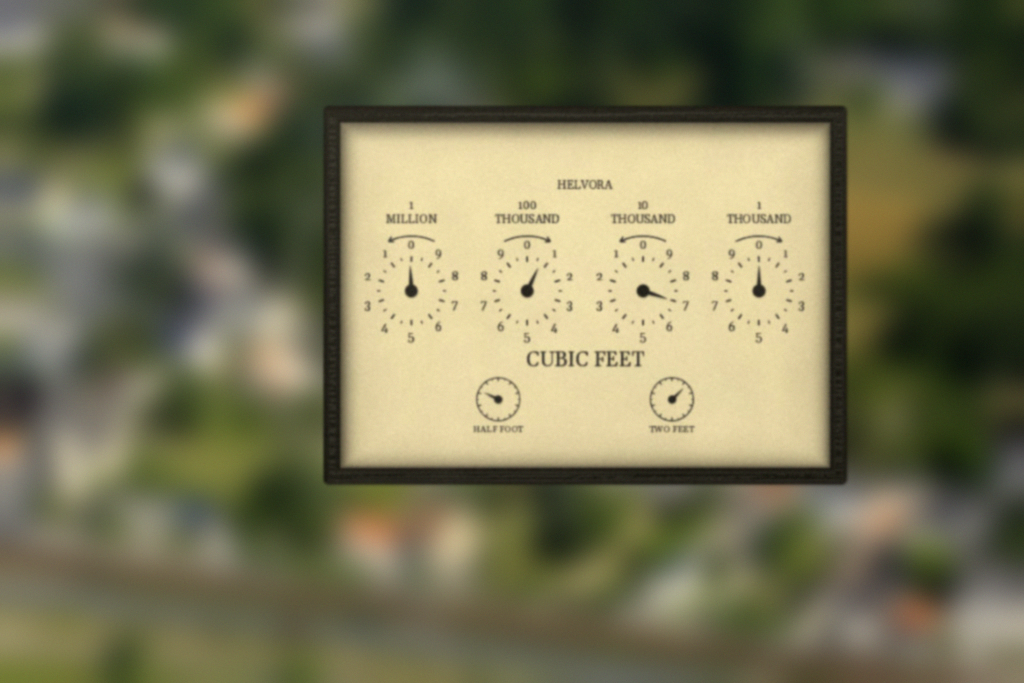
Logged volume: 7000 ft³
